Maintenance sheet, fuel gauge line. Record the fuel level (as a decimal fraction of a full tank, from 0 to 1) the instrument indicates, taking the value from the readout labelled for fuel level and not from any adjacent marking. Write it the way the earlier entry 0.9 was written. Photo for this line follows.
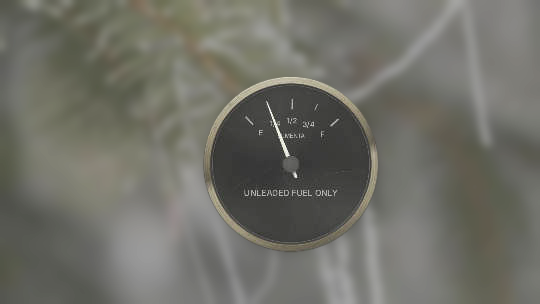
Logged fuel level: 0.25
